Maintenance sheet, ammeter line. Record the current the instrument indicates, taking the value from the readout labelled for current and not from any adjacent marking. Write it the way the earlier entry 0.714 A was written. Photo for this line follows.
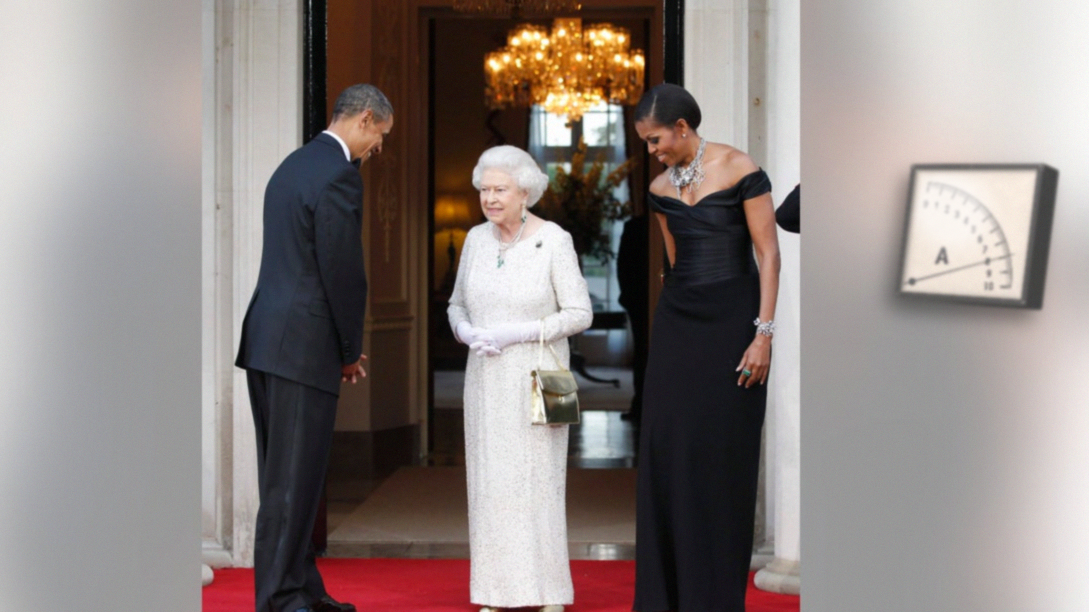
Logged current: 8 A
